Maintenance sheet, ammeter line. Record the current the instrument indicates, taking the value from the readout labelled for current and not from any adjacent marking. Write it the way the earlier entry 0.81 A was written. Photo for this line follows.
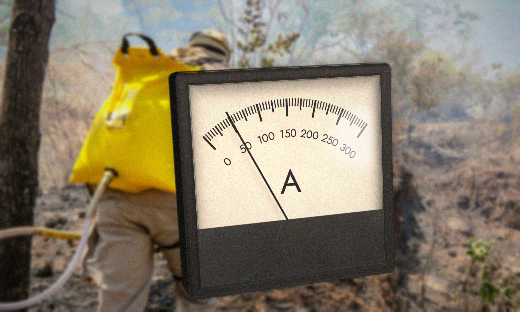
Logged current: 50 A
